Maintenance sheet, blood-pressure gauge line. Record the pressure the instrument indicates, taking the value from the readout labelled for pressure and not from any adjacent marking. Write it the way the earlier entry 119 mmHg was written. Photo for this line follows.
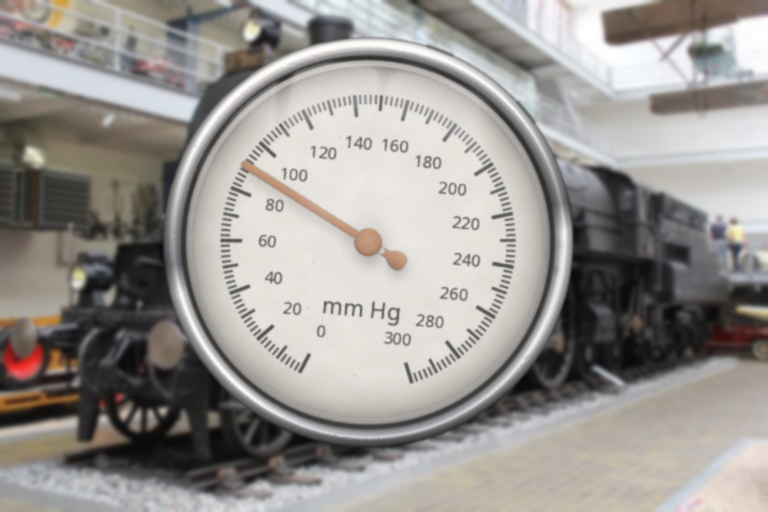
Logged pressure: 90 mmHg
